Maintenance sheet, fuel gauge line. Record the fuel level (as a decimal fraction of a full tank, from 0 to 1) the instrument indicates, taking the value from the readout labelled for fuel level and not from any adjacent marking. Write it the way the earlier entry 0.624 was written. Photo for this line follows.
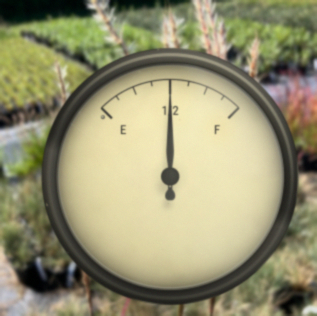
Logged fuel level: 0.5
